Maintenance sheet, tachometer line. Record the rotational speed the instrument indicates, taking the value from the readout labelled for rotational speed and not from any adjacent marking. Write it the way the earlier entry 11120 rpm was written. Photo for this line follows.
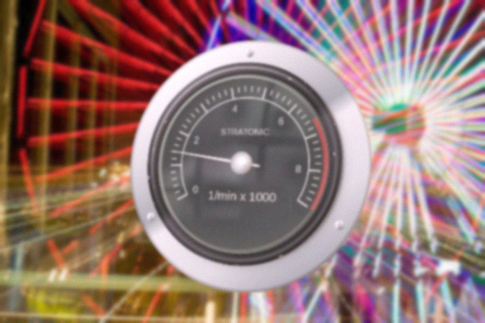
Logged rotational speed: 1400 rpm
